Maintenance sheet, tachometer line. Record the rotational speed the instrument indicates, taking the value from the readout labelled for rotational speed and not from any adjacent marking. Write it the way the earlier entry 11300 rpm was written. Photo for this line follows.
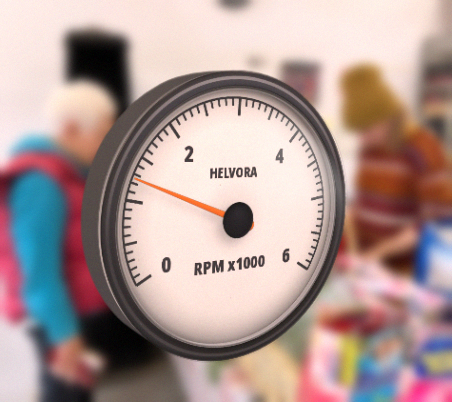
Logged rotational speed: 1250 rpm
